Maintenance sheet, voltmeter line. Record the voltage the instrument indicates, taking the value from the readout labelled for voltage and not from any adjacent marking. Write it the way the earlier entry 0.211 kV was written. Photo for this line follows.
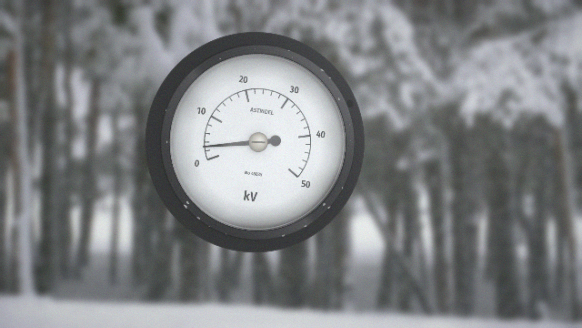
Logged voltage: 3 kV
